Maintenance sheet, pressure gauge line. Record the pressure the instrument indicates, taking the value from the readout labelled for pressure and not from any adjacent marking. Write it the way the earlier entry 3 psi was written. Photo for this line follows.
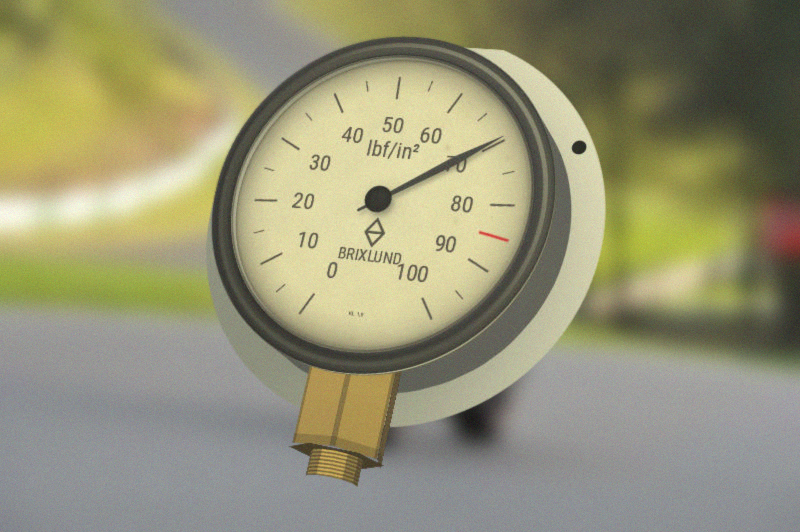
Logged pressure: 70 psi
